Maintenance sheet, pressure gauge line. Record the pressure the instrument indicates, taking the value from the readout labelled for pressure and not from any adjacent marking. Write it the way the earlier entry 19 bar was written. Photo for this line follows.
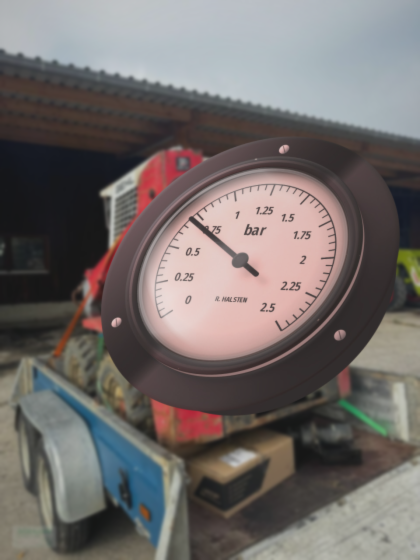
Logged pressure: 0.7 bar
